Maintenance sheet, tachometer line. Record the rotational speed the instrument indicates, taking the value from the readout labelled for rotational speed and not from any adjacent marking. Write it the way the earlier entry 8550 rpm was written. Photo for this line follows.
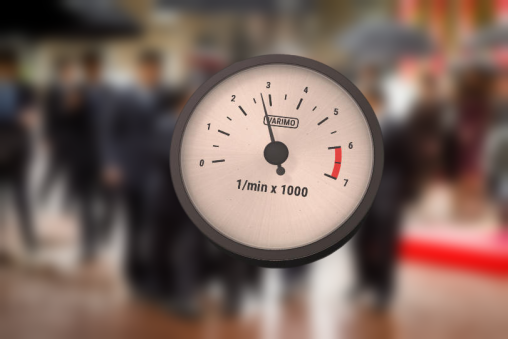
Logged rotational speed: 2750 rpm
